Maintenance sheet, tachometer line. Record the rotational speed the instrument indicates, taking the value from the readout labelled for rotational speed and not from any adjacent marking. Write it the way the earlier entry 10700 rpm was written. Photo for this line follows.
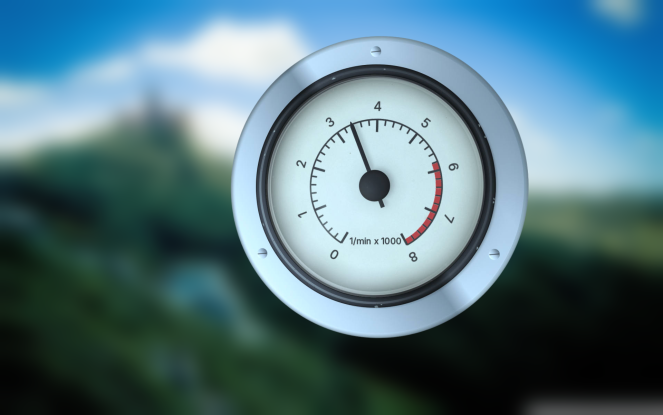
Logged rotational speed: 3400 rpm
